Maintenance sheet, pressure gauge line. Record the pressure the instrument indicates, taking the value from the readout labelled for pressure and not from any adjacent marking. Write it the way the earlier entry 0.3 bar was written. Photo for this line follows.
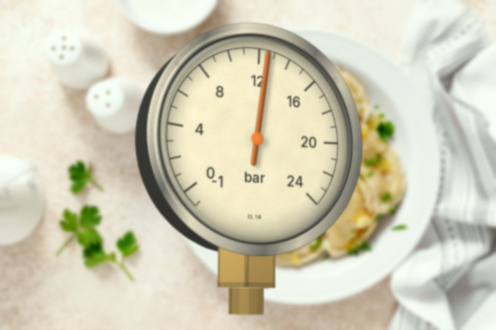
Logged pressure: 12.5 bar
